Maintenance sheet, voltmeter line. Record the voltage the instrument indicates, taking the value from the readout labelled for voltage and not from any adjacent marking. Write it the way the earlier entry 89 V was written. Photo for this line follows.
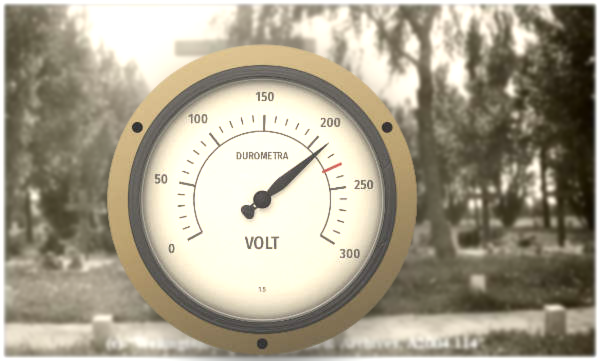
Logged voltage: 210 V
